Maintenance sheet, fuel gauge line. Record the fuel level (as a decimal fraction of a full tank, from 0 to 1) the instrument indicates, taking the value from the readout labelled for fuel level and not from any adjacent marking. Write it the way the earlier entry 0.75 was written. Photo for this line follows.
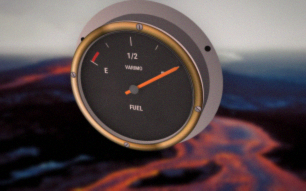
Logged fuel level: 1
